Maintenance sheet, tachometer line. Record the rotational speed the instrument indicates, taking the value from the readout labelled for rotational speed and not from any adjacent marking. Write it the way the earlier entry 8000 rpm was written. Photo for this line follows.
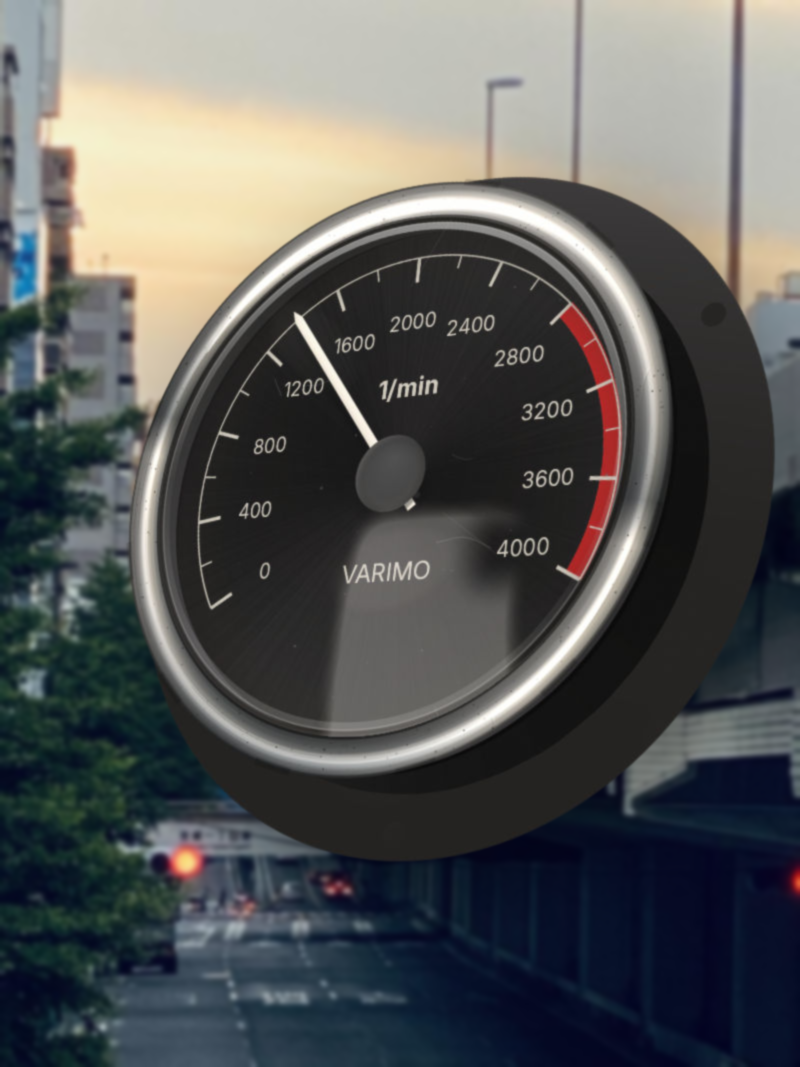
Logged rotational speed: 1400 rpm
